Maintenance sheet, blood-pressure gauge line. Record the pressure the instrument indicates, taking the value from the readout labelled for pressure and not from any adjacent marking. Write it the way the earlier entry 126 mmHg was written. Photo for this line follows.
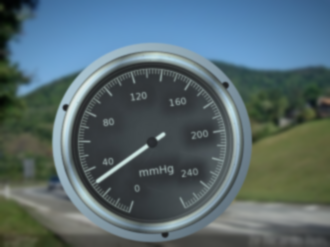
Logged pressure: 30 mmHg
